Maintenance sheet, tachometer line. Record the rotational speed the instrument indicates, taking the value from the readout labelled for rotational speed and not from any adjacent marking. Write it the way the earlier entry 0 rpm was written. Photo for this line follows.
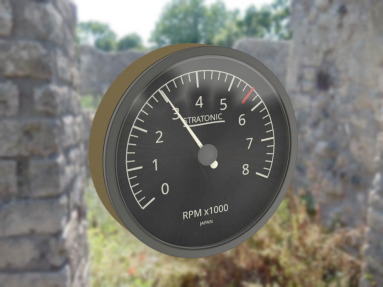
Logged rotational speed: 3000 rpm
